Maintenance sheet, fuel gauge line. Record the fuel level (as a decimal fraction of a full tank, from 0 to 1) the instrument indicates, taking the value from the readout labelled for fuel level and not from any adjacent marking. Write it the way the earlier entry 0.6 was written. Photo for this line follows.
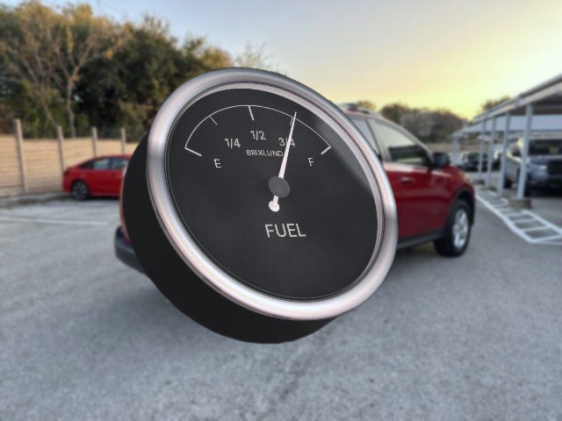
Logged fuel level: 0.75
